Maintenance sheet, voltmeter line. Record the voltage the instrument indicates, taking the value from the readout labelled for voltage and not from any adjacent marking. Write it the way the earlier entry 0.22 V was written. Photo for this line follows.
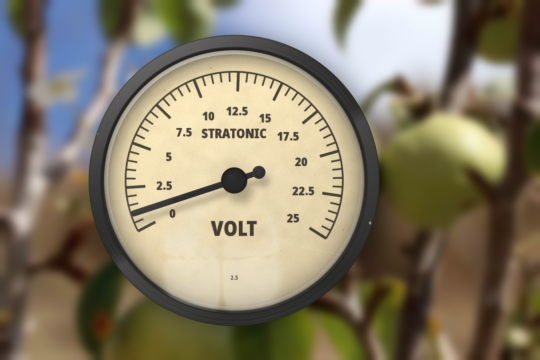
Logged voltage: 1 V
